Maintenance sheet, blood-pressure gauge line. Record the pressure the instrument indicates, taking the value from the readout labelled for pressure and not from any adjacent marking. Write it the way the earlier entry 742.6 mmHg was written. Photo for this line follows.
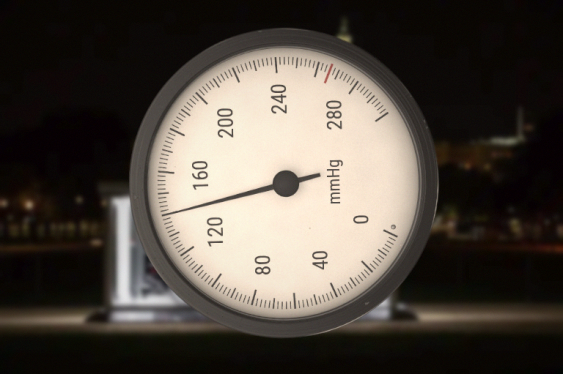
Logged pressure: 140 mmHg
